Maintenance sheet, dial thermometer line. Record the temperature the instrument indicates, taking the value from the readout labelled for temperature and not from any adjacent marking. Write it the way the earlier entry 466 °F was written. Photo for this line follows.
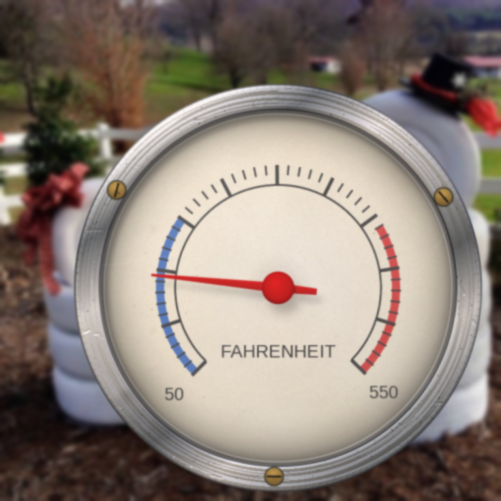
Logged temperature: 145 °F
